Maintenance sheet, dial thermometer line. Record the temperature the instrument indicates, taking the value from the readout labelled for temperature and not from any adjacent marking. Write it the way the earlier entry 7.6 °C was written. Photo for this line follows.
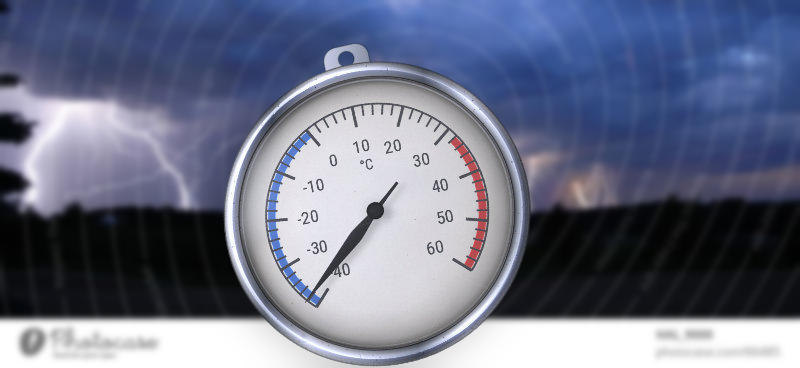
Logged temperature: -38 °C
